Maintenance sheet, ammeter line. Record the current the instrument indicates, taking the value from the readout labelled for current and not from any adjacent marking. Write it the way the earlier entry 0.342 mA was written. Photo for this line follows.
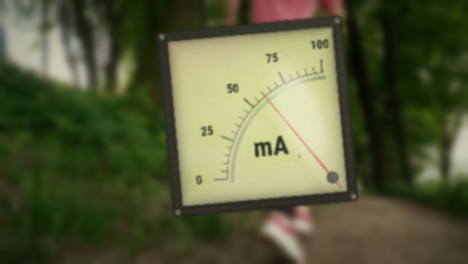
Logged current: 60 mA
